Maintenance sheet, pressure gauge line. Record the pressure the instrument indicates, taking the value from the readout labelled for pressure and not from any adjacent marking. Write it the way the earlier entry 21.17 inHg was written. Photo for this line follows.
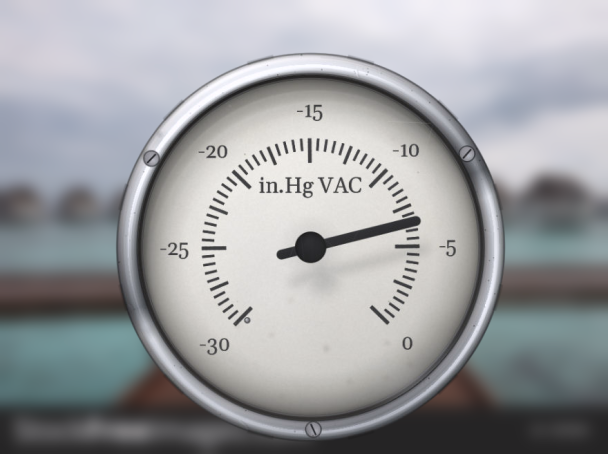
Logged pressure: -6.5 inHg
